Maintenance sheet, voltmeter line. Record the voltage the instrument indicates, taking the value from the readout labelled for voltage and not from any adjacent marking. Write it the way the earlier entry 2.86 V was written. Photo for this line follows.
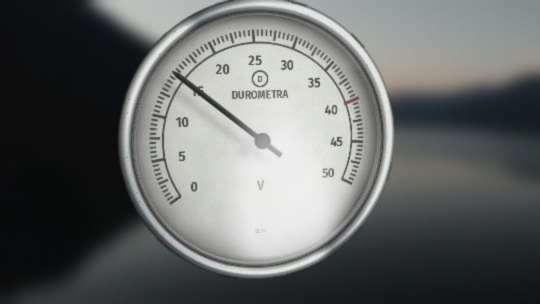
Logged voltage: 15 V
